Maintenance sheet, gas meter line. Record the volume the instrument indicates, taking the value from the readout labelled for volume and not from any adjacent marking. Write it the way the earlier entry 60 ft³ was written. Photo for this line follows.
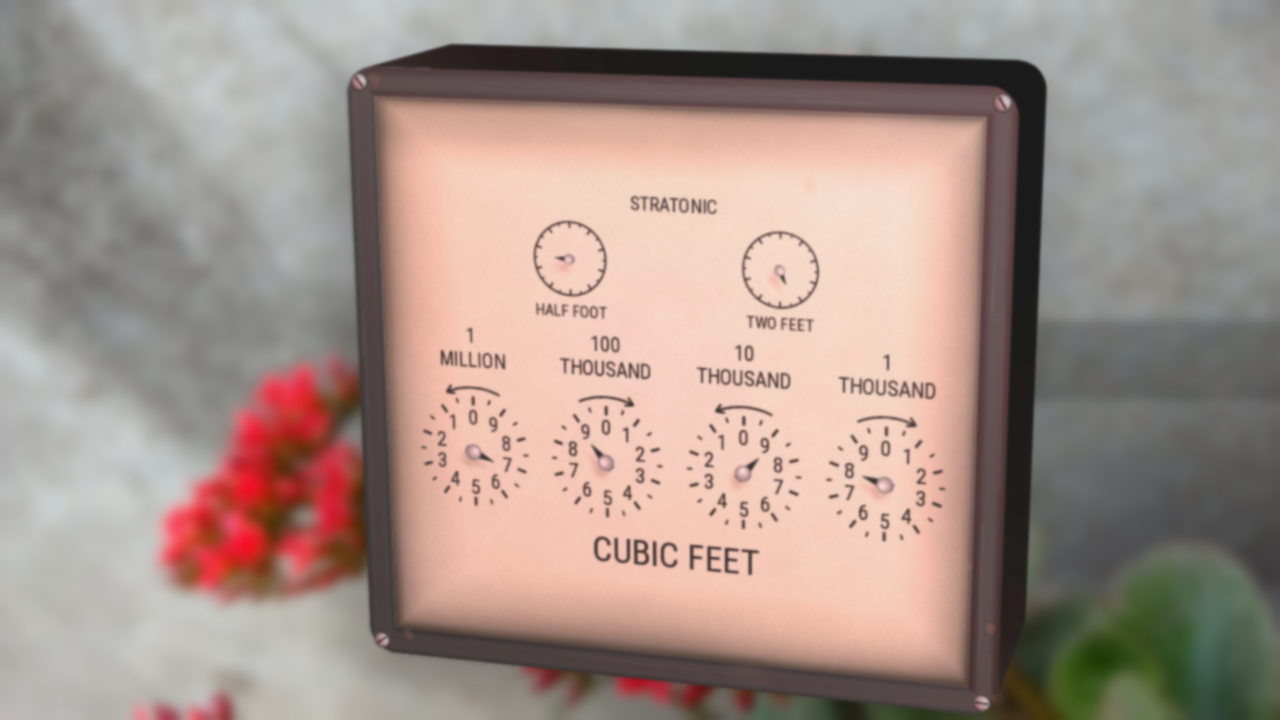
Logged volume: 688800 ft³
